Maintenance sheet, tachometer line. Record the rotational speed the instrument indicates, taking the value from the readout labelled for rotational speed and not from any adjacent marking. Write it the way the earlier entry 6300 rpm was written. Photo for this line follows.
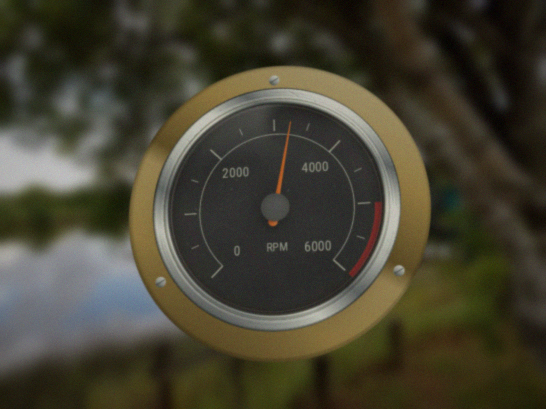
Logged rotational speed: 3250 rpm
